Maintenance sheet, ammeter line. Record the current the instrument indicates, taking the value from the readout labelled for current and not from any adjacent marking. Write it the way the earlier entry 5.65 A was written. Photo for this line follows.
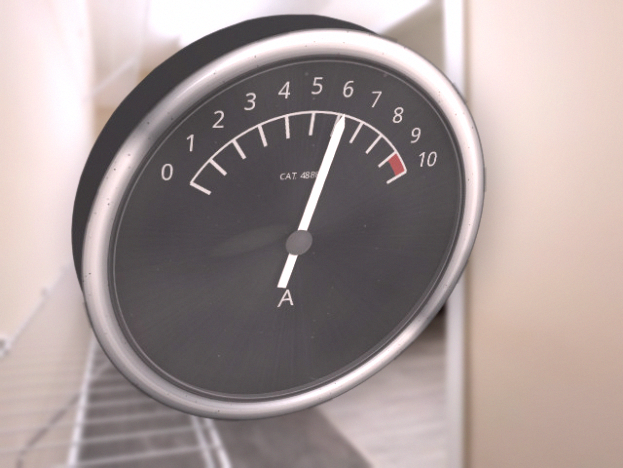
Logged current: 6 A
